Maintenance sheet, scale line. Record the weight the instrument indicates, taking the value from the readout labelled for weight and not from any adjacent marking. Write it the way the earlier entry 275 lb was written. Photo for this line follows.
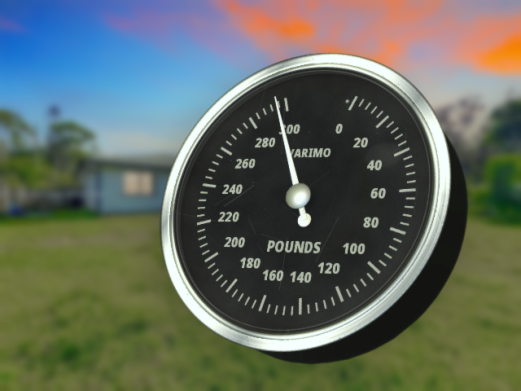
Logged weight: 296 lb
